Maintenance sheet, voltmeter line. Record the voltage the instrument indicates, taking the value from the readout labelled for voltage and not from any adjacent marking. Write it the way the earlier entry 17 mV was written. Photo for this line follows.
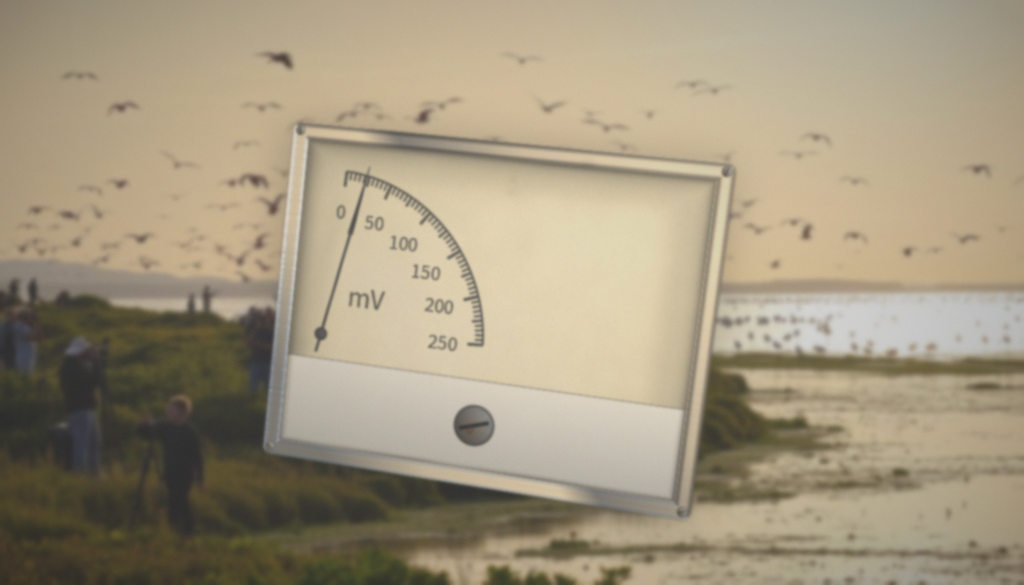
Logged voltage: 25 mV
